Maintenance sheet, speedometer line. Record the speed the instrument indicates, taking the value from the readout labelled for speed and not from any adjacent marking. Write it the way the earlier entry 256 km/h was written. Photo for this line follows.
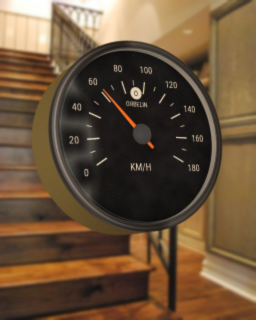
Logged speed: 60 km/h
